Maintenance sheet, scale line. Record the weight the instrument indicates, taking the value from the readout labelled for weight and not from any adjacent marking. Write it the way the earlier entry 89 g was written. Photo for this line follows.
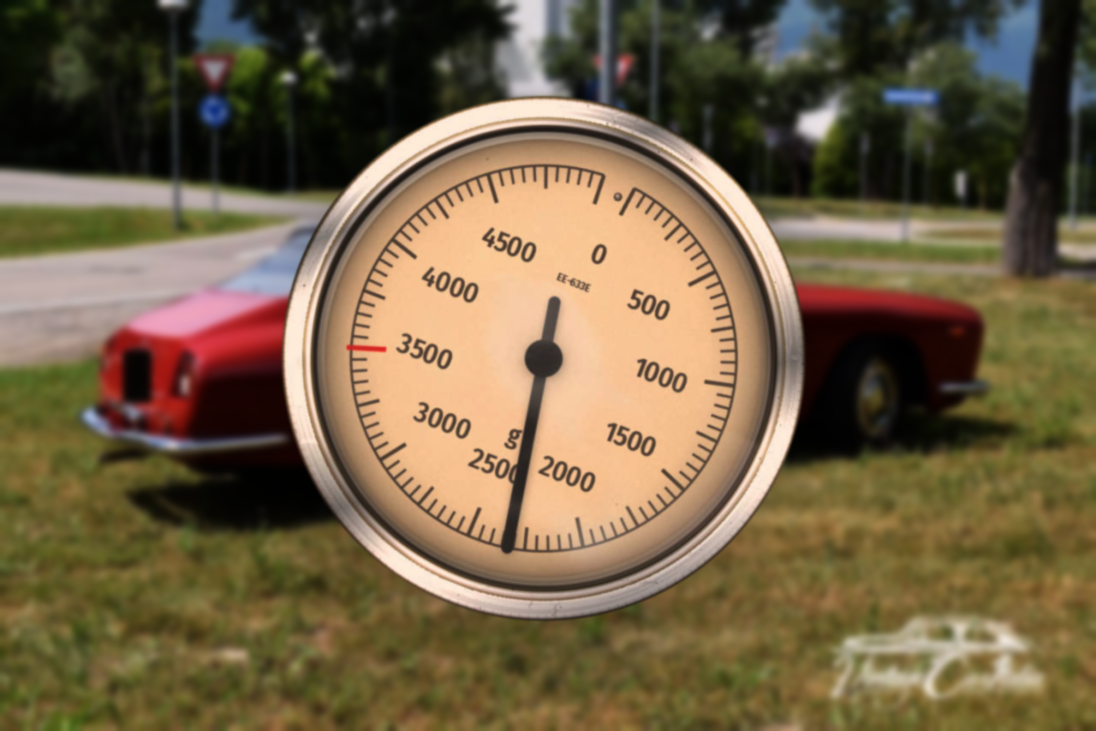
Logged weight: 2325 g
